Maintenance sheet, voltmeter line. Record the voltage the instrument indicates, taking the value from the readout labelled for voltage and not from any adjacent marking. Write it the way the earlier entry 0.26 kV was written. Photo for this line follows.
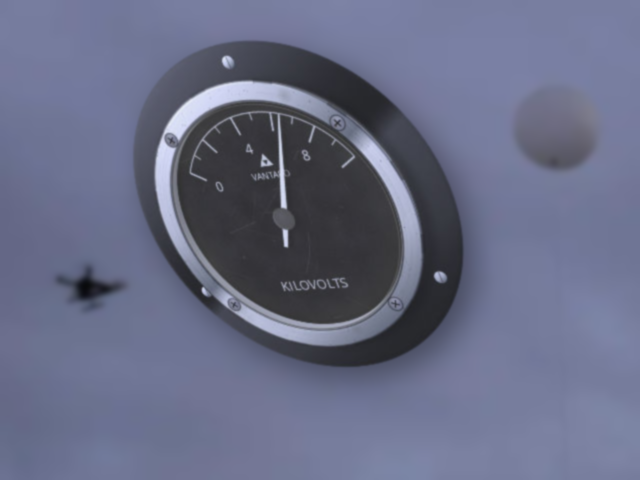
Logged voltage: 6.5 kV
